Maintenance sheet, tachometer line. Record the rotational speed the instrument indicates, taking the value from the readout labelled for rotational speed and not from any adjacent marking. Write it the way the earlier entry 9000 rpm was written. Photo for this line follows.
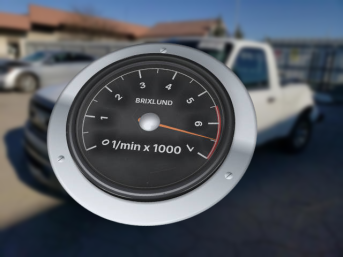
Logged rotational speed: 6500 rpm
